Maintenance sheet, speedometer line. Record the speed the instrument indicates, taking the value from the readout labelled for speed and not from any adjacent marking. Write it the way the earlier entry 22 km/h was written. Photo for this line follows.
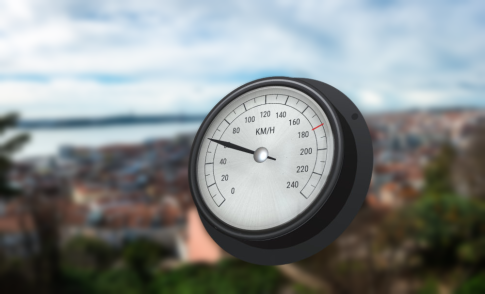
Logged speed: 60 km/h
